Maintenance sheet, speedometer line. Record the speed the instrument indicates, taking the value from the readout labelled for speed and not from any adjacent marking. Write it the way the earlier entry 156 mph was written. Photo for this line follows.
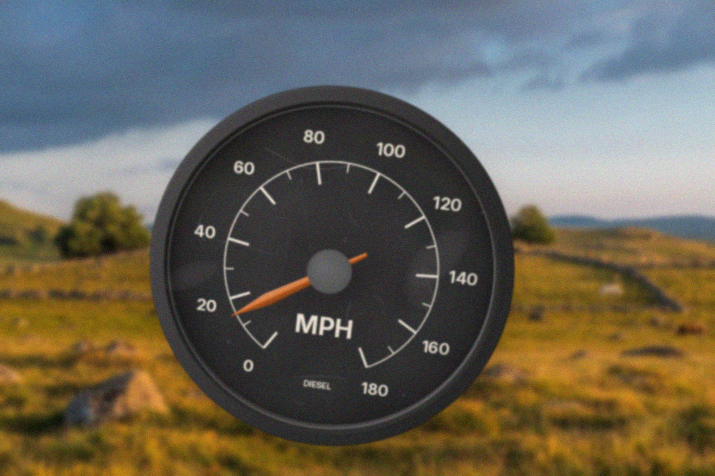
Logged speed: 15 mph
